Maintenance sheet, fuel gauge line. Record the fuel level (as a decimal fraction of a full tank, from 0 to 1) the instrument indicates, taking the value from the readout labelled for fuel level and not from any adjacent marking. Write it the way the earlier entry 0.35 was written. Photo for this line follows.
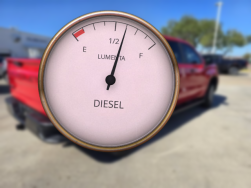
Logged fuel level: 0.625
